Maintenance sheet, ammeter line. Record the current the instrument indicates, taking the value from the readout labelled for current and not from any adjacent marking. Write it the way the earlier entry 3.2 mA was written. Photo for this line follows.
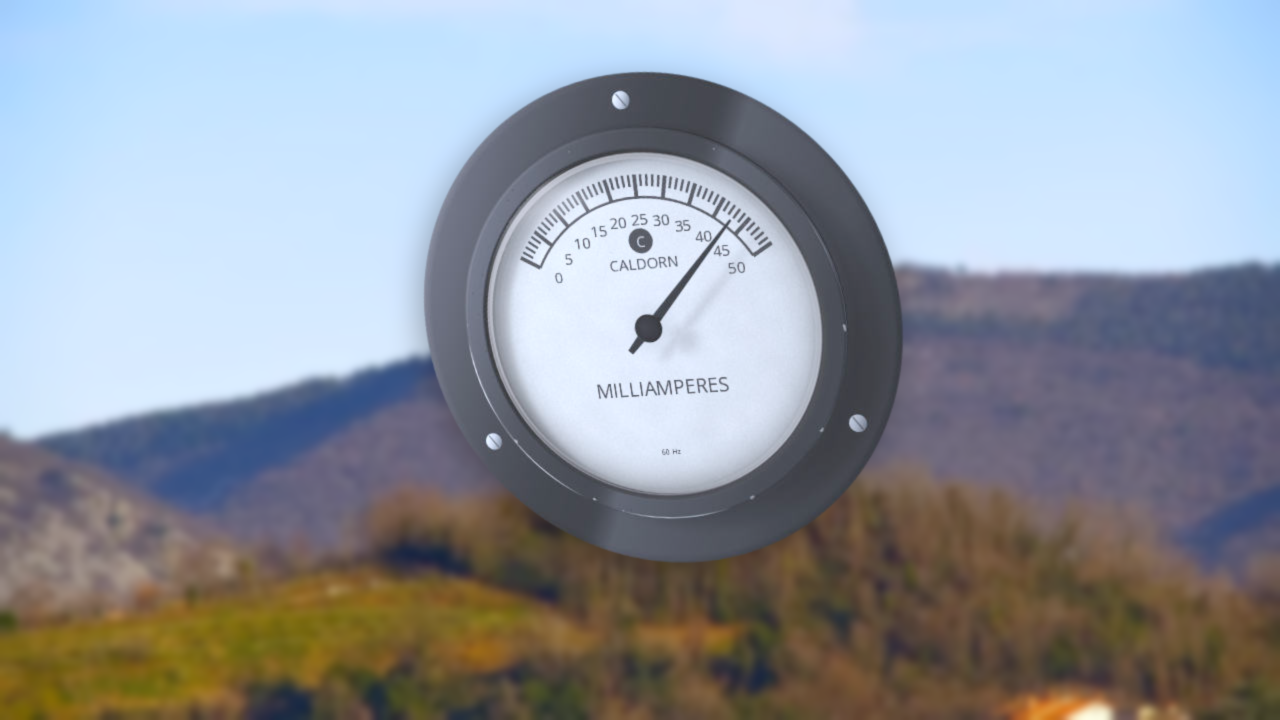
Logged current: 43 mA
